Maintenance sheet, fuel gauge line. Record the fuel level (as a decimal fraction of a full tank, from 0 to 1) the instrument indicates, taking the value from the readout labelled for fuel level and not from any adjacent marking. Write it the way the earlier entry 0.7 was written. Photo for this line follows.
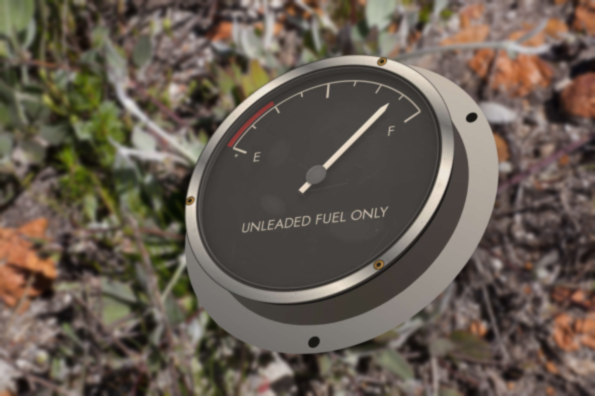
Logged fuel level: 0.875
